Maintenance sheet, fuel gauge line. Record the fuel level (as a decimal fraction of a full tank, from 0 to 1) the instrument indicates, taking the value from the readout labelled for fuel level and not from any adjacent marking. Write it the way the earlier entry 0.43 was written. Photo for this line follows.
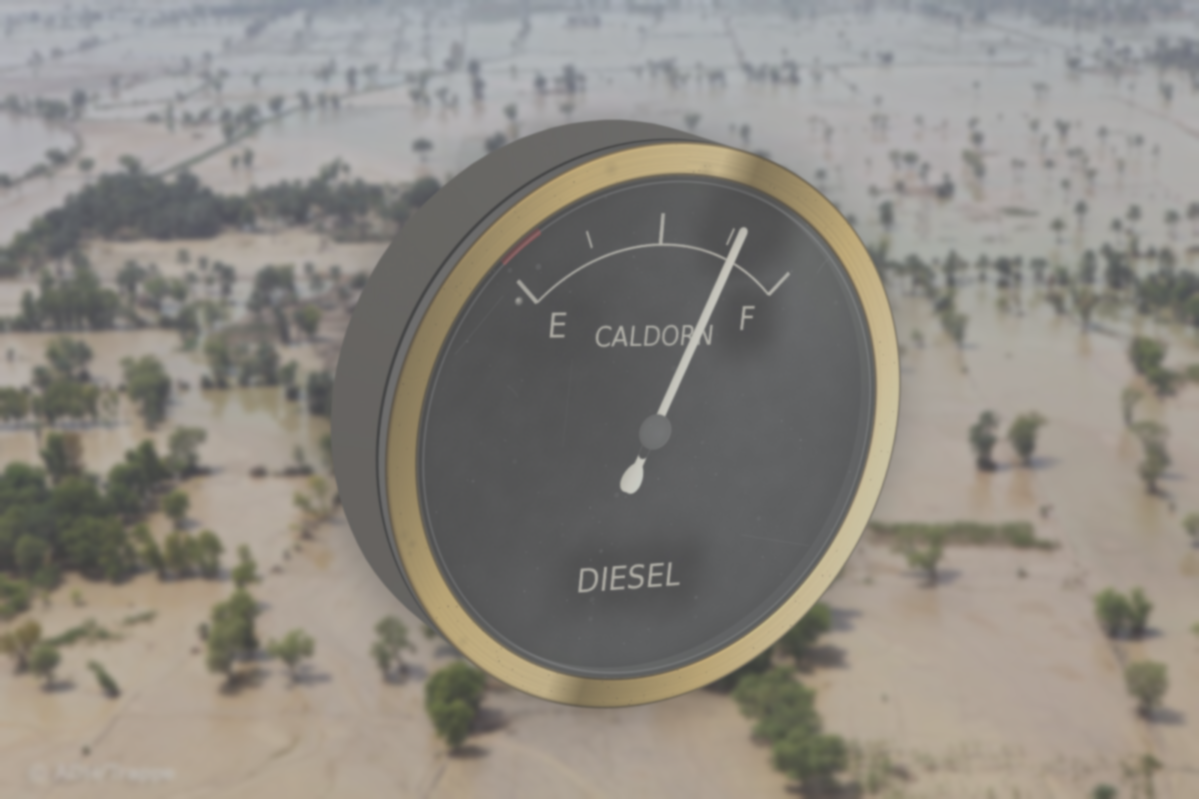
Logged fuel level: 0.75
